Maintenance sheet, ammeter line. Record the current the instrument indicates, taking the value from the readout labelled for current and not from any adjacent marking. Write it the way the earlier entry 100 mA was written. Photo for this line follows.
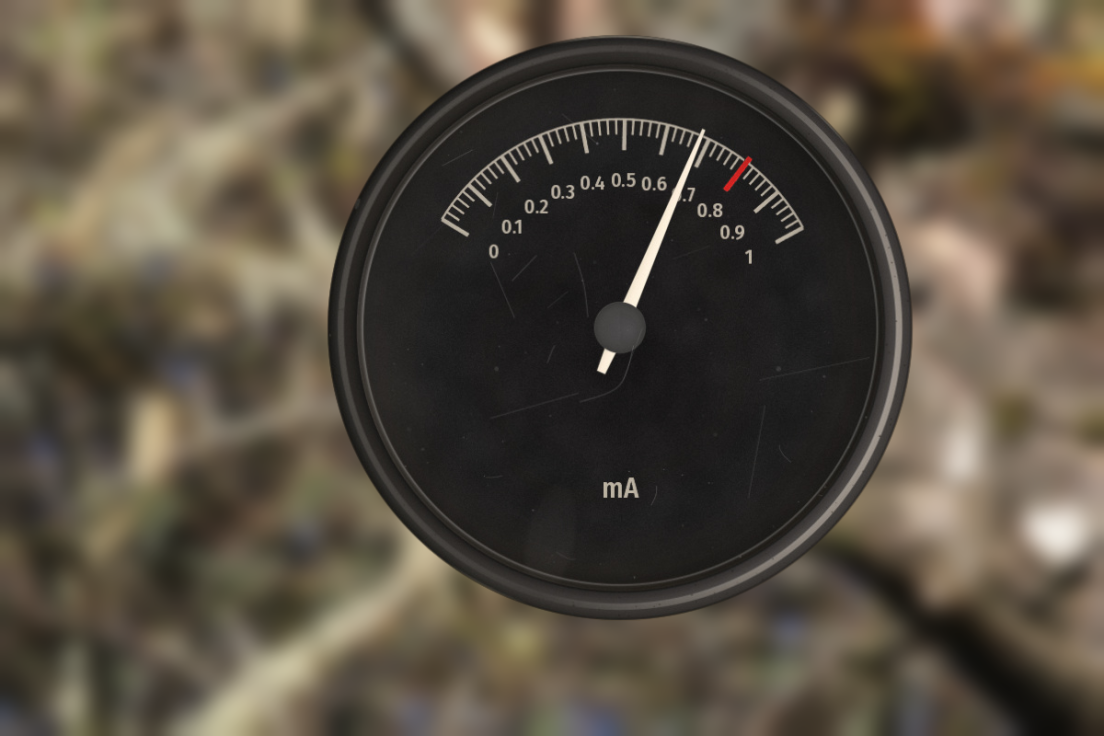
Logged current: 0.68 mA
